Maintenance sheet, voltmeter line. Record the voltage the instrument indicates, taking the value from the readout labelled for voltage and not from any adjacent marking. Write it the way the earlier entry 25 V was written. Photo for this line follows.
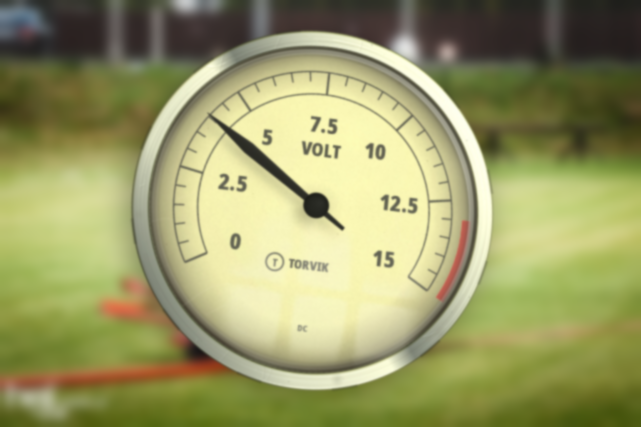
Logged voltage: 4 V
